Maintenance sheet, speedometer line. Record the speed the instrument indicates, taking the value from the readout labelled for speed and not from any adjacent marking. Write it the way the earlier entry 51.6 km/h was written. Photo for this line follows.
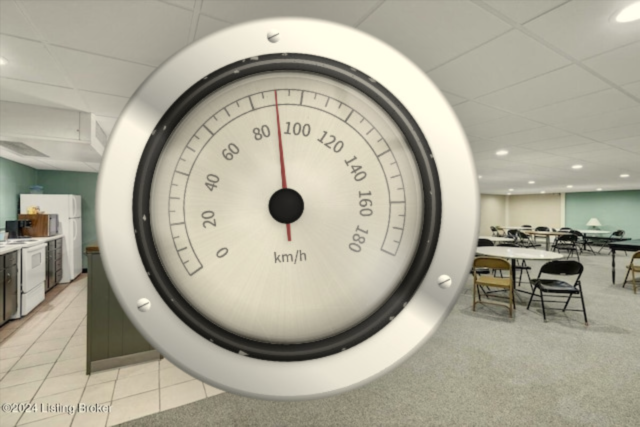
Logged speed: 90 km/h
